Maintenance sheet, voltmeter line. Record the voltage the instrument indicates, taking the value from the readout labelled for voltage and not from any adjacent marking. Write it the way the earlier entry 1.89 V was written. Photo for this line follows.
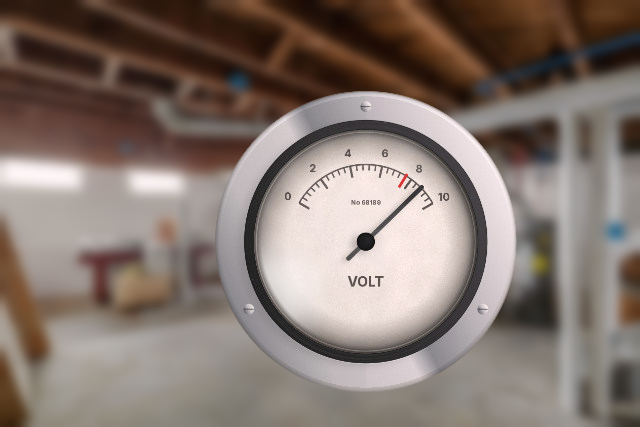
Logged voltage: 8.8 V
